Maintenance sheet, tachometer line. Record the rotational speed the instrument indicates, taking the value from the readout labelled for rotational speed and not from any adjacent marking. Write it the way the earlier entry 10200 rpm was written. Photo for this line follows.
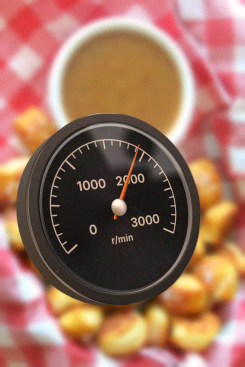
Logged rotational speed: 1900 rpm
